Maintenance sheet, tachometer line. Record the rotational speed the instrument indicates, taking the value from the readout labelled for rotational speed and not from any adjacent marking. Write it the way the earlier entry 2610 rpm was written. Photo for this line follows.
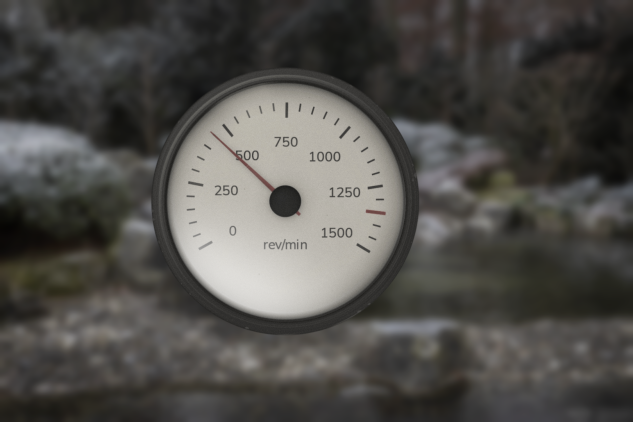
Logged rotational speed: 450 rpm
